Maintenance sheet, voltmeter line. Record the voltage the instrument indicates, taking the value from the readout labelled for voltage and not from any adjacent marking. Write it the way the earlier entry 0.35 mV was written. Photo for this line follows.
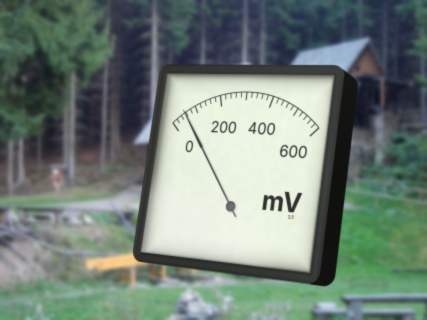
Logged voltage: 60 mV
